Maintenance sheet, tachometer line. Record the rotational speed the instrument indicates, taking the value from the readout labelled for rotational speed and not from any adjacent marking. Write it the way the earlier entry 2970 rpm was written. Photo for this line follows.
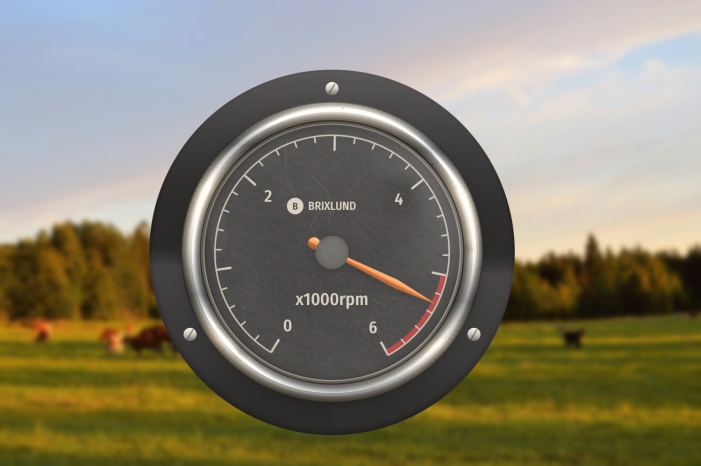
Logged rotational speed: 5300 rpm
